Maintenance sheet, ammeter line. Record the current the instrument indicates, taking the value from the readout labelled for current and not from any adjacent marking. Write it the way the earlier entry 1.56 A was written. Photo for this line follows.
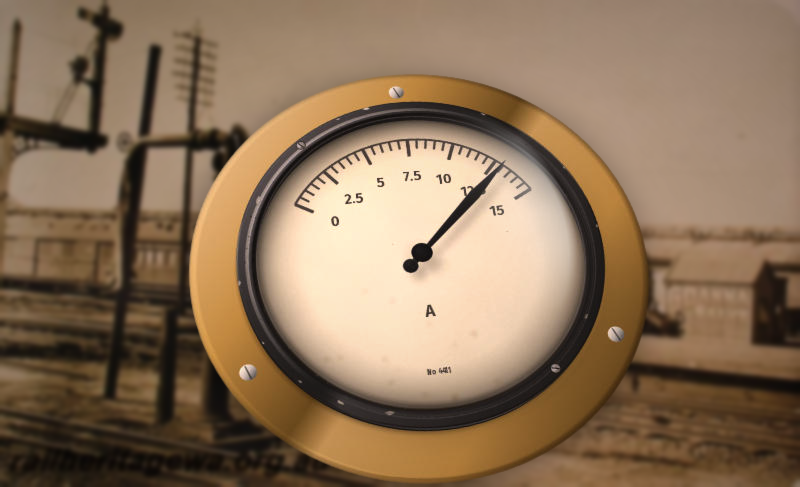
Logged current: 13 A
